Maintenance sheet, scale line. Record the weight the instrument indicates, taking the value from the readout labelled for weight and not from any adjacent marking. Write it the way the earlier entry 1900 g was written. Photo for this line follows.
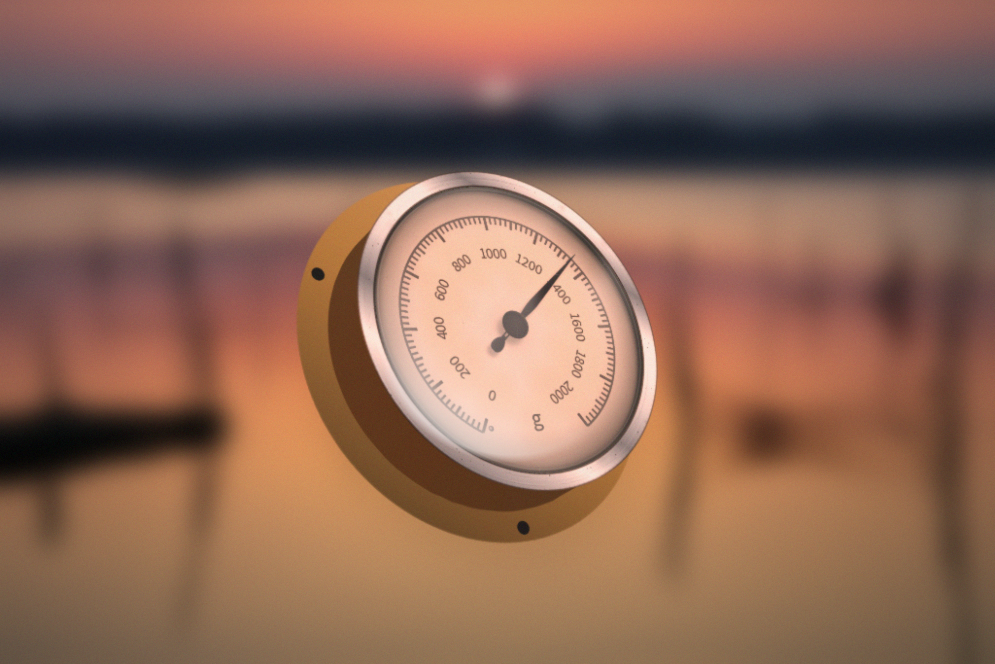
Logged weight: 1340 g
